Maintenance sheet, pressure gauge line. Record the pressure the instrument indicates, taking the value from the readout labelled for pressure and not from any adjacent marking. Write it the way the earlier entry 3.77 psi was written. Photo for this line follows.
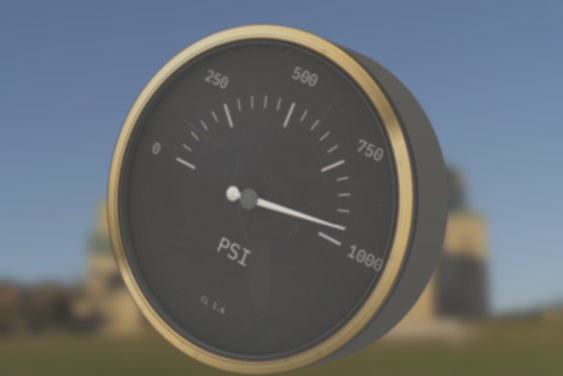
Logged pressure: 950 psi
